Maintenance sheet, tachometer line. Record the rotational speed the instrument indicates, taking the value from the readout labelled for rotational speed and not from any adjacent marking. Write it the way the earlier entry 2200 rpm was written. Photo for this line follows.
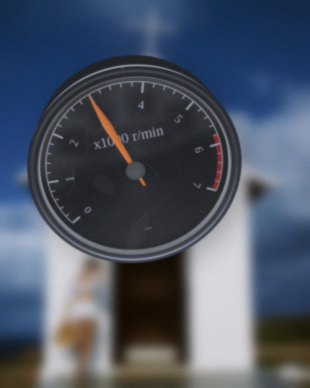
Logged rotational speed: 3000 rpm
